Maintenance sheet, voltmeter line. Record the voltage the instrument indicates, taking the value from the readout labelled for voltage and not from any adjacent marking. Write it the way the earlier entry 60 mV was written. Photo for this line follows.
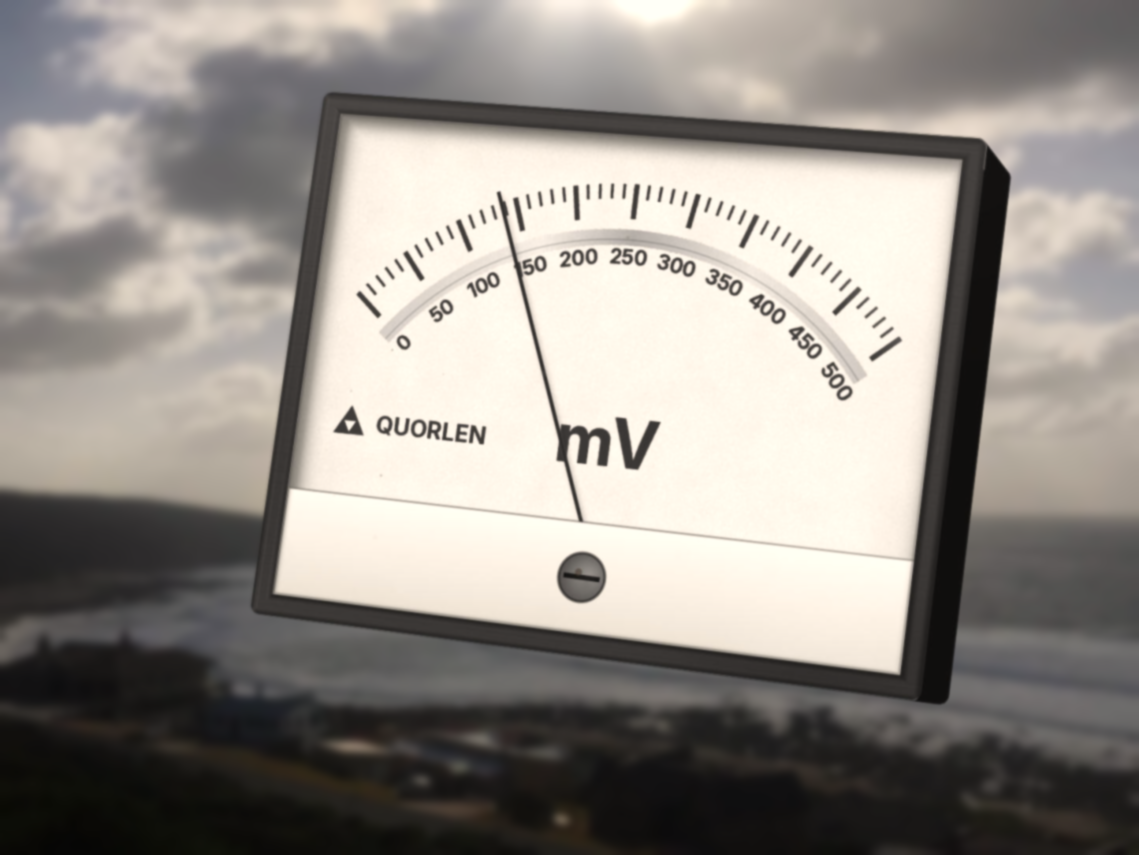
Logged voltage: 140 mV
